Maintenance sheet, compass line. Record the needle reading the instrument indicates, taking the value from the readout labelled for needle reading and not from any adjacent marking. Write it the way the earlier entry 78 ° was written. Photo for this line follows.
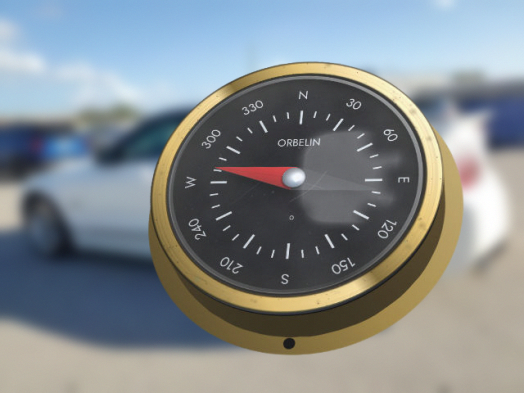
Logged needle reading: 280 °
